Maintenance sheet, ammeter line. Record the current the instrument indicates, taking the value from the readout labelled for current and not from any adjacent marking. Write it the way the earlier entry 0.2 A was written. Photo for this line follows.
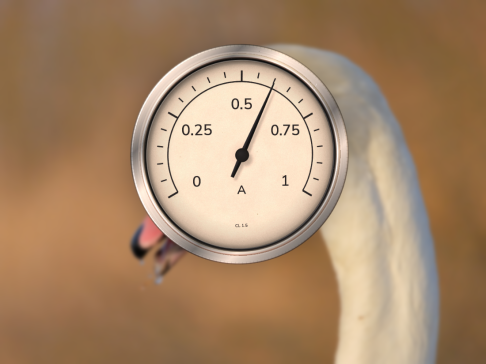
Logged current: 0.6 A
